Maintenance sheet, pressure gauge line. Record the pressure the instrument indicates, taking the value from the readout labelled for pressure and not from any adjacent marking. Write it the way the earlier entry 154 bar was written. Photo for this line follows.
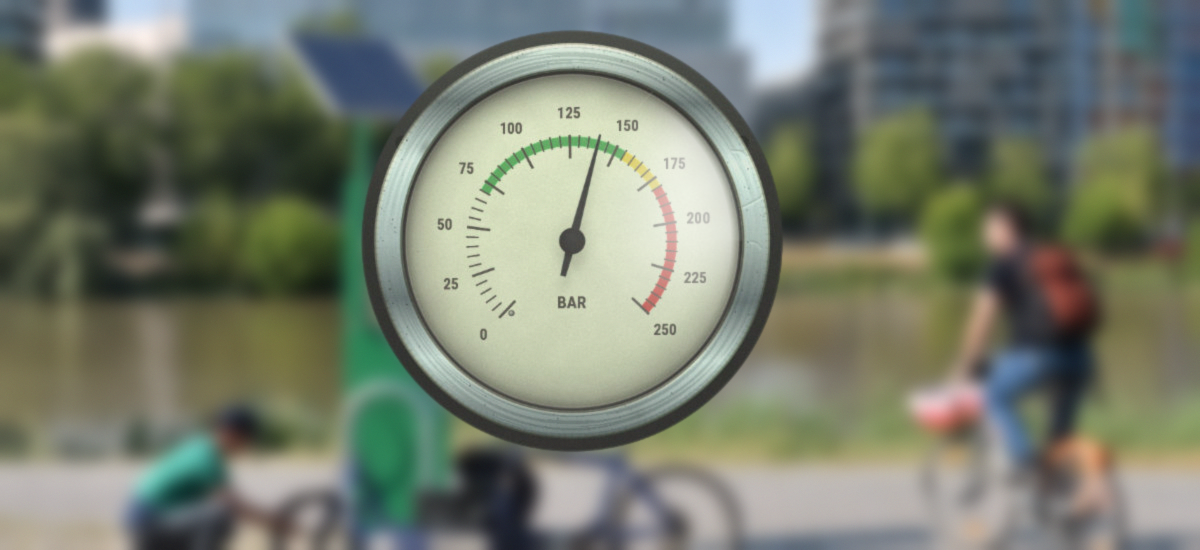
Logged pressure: 140 bar
